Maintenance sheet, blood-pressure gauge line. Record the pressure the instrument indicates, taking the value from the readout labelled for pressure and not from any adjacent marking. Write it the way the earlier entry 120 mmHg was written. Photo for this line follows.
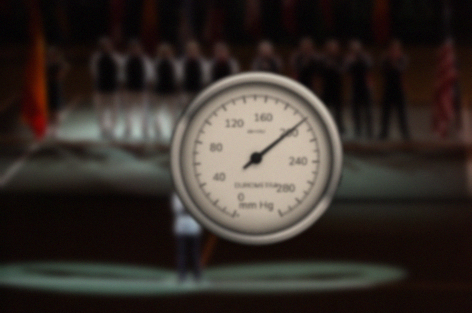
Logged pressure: 200 mmHg
